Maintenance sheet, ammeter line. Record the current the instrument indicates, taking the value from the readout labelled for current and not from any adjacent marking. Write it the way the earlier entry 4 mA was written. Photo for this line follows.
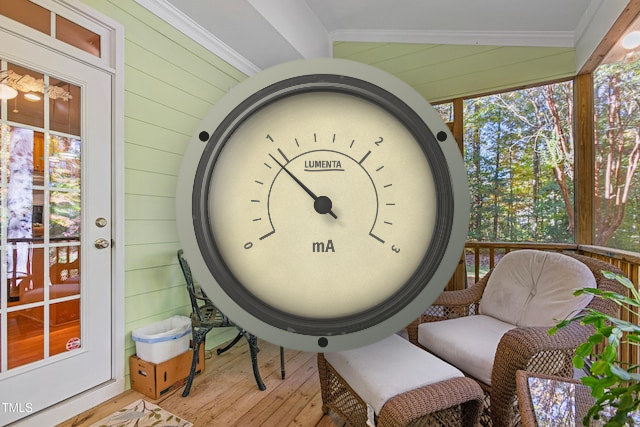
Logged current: 0.9 mA
